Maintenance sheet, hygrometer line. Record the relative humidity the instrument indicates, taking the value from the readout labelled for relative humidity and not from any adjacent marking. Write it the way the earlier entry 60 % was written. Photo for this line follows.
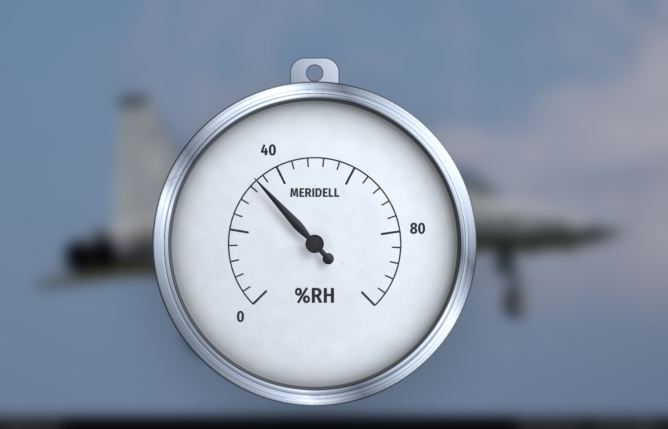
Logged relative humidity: 34 %
